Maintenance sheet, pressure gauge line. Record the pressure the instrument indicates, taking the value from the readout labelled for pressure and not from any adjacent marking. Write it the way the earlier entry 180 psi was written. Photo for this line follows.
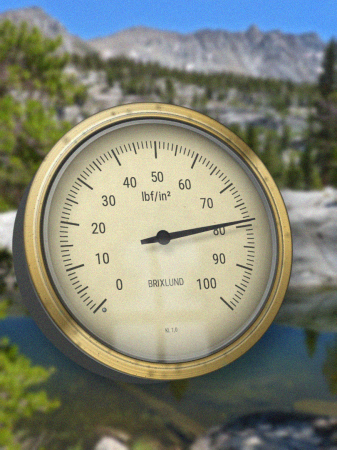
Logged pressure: 79 psi
